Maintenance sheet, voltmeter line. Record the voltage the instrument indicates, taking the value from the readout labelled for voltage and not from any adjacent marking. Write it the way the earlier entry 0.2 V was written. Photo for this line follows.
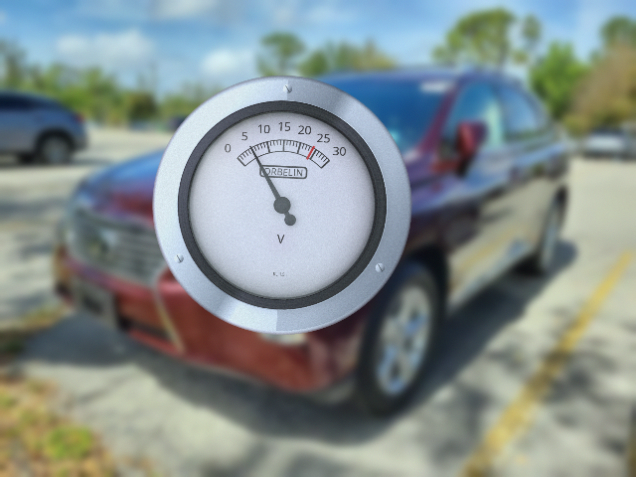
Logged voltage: 5 V
